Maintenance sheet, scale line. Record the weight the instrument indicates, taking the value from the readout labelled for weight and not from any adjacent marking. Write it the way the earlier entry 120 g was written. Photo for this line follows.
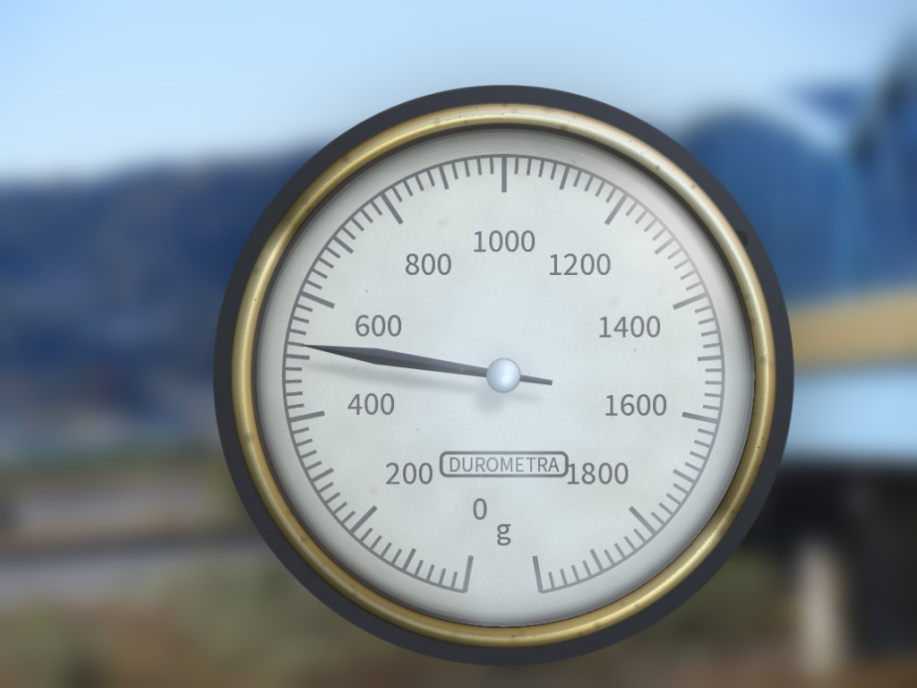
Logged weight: 520 g
